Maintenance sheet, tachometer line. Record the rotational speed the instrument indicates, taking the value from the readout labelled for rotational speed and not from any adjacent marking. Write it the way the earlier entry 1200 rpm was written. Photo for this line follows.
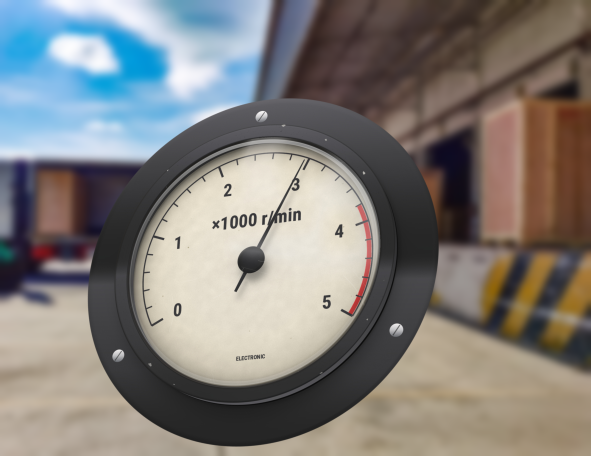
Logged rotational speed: 3000 rpm
